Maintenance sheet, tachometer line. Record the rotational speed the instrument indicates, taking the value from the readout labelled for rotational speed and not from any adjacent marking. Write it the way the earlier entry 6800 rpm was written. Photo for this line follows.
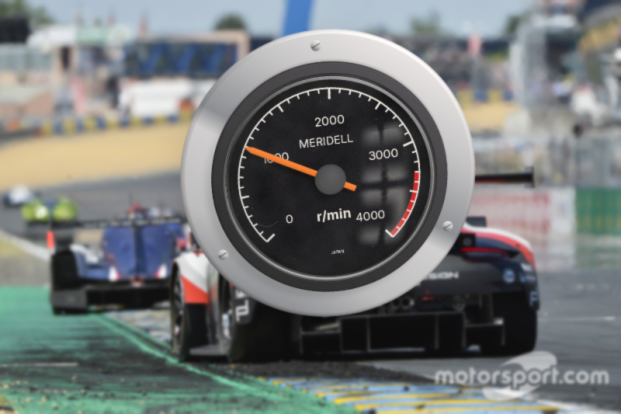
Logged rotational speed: 1000 rpm
